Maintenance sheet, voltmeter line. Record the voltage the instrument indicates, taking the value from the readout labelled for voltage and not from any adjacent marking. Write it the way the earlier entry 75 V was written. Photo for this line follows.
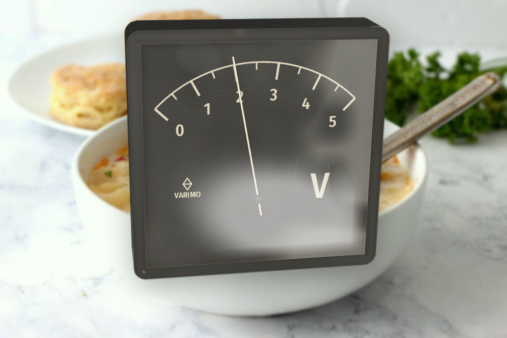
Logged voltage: 2 V
